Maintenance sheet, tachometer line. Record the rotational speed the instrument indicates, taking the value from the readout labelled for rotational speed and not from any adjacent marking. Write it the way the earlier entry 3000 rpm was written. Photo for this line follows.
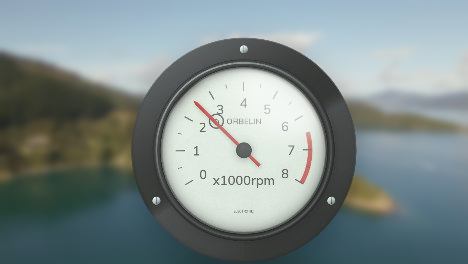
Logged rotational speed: 2500 rpm
